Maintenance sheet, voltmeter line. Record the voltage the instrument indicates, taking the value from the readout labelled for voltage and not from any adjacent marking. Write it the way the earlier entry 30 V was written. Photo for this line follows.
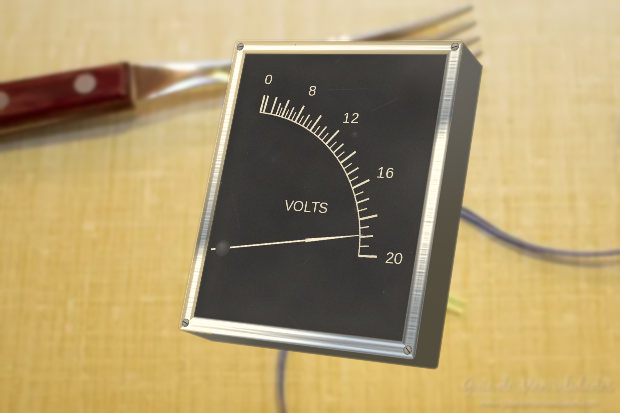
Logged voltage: 19 V
